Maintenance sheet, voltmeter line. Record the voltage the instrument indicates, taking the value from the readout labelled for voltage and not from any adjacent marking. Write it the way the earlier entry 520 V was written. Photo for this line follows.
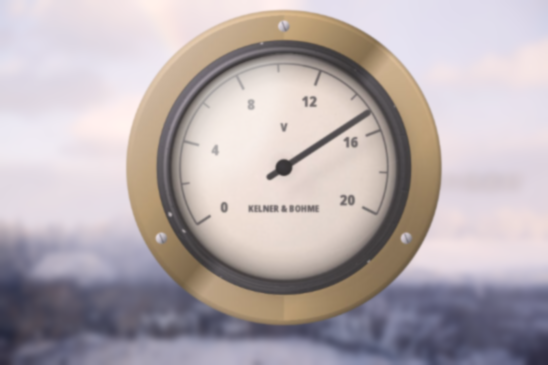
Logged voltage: 15 V
